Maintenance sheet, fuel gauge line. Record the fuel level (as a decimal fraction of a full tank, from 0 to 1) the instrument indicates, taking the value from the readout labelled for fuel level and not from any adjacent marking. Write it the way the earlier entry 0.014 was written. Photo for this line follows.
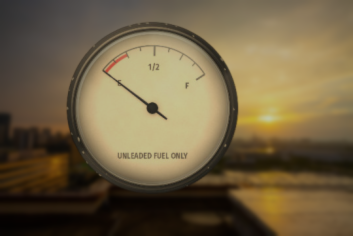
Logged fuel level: 0
